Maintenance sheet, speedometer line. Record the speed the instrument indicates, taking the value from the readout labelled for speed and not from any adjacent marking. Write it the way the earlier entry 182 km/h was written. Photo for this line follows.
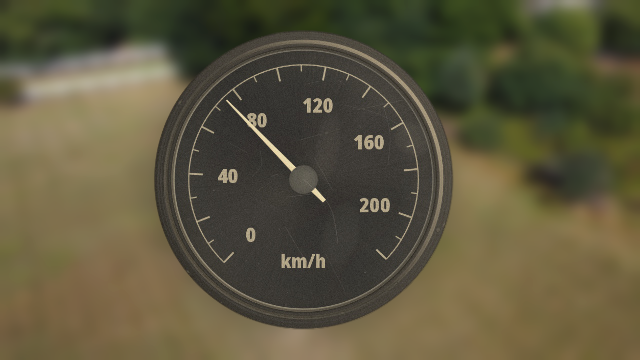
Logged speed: 75 km/h
